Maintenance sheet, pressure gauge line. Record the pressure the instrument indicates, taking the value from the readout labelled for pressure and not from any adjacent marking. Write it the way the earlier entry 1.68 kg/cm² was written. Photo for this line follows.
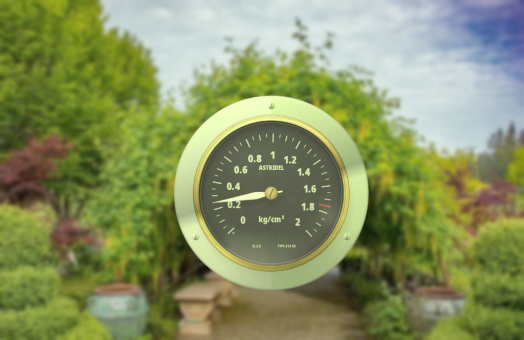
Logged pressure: 0.25 kg/cm²
